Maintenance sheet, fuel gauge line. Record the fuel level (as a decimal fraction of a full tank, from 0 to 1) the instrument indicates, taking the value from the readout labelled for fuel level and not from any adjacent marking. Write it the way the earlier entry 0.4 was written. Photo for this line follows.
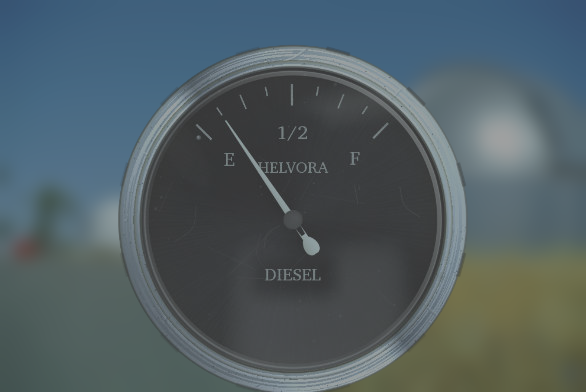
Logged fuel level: 0.125
